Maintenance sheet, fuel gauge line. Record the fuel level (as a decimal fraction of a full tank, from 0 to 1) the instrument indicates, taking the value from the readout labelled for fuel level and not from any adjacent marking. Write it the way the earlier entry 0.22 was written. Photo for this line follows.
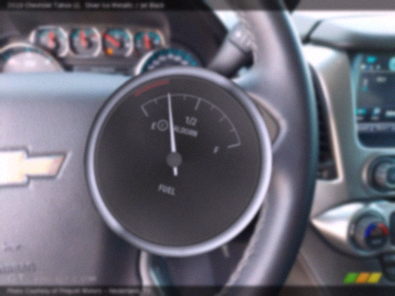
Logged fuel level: 0.25
